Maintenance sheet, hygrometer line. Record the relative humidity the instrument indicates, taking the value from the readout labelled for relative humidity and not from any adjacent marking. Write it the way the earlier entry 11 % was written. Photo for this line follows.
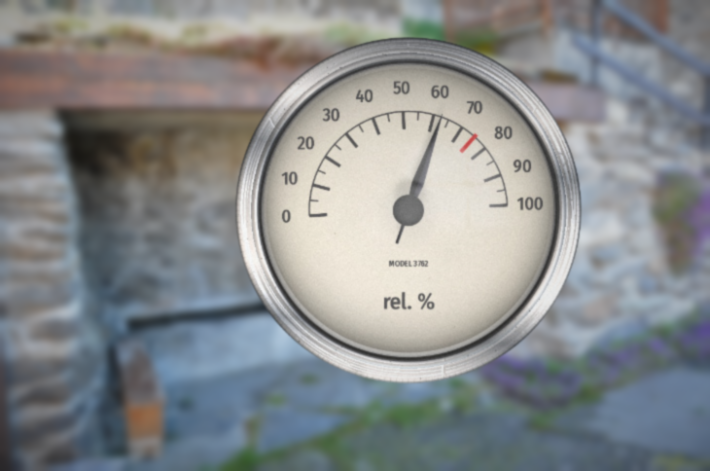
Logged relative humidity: 62.5 %
